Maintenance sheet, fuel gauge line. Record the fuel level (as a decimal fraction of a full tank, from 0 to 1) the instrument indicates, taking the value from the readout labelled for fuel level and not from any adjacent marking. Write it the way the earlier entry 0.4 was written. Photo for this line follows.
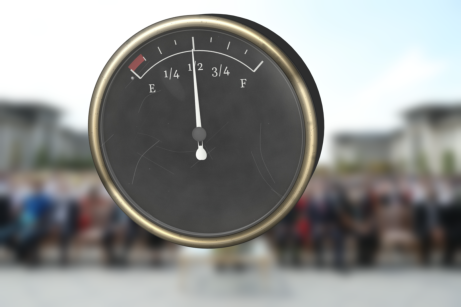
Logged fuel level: 0.5
